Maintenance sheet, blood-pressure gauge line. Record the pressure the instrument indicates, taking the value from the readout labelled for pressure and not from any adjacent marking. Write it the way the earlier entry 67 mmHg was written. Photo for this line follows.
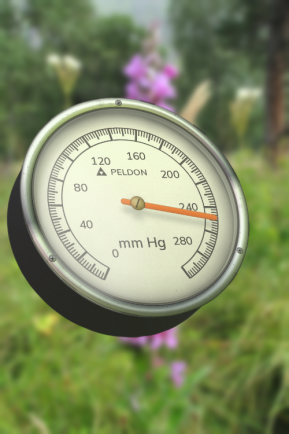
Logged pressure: 250 mmHg
